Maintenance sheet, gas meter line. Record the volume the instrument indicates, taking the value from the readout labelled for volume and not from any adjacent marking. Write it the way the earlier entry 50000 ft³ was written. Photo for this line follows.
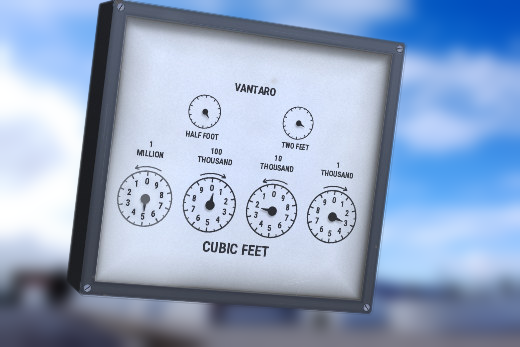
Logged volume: 502300 ft³
